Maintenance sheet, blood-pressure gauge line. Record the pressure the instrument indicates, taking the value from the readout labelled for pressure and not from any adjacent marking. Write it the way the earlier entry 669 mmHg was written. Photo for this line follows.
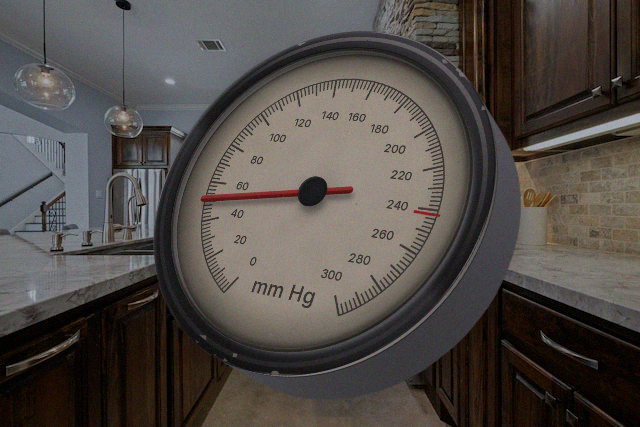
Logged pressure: 50 mmHg
